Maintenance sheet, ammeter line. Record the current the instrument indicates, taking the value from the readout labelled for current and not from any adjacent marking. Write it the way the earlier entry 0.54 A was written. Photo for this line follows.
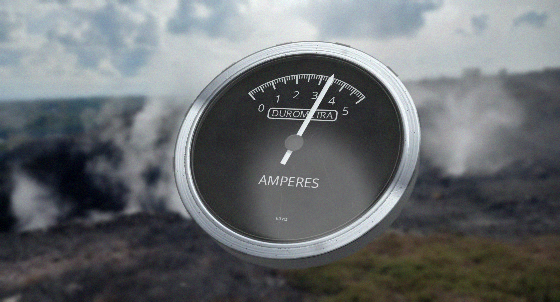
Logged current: 3.5 A
